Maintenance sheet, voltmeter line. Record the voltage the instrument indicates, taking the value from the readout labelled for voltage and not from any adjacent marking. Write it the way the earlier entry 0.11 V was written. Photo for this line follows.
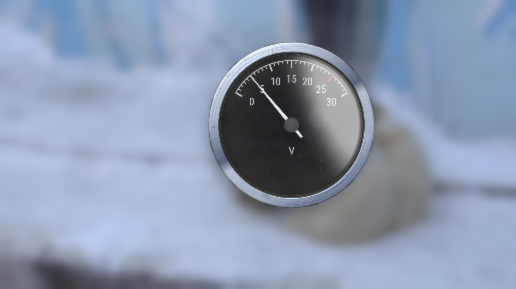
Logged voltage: 5 V
